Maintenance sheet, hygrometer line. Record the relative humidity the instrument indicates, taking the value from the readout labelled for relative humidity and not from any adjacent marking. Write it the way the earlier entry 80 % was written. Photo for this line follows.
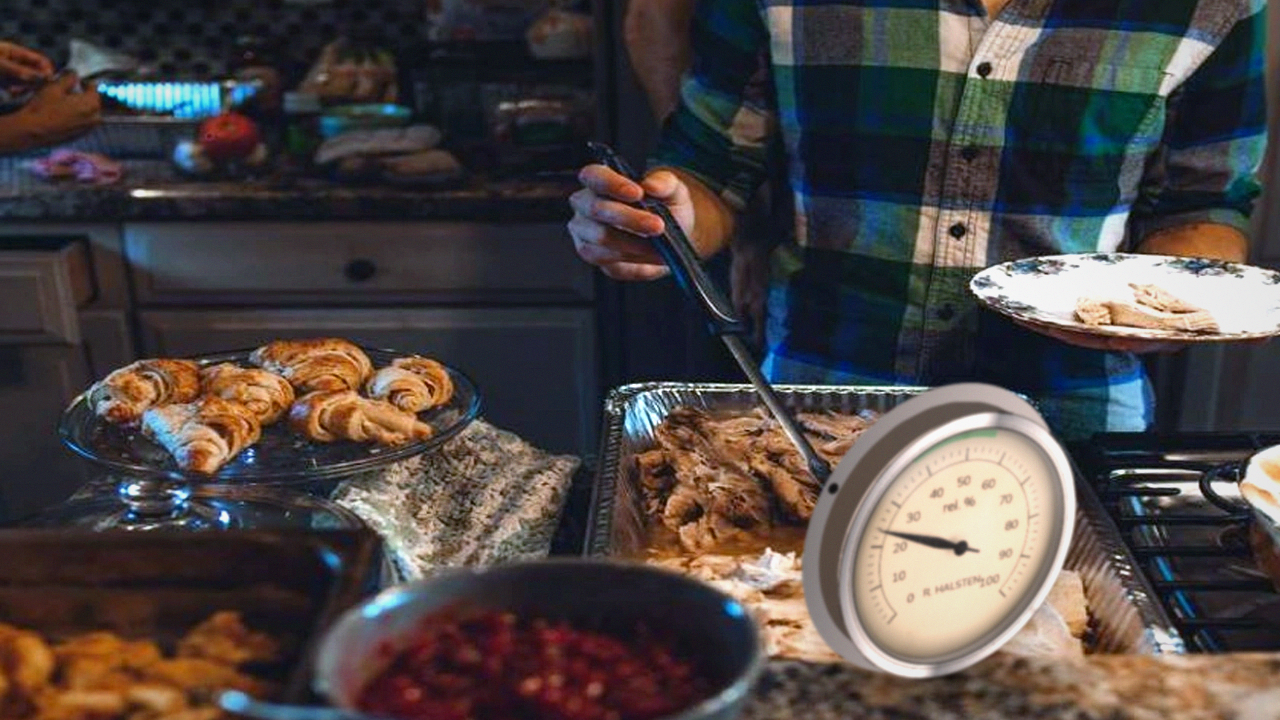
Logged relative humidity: 24 %
